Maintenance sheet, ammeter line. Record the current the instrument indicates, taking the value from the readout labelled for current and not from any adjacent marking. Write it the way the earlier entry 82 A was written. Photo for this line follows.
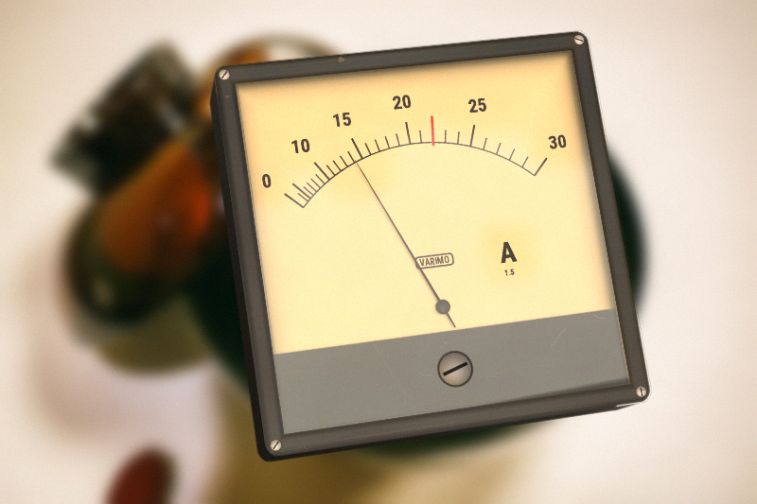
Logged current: 14 A
